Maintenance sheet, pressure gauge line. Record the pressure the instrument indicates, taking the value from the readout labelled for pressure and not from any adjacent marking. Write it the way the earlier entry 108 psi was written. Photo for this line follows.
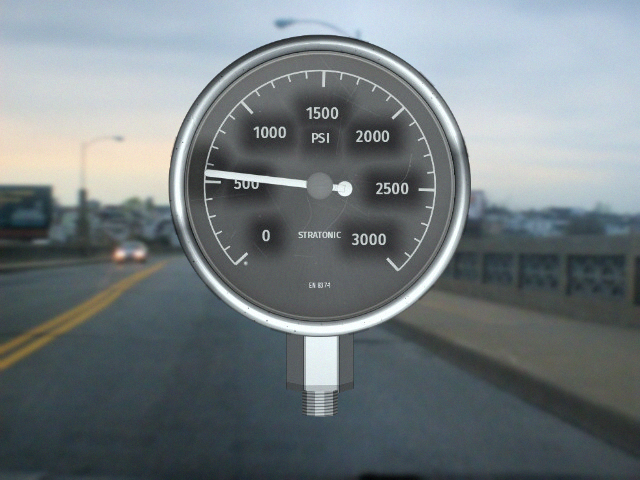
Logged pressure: 550 psi
